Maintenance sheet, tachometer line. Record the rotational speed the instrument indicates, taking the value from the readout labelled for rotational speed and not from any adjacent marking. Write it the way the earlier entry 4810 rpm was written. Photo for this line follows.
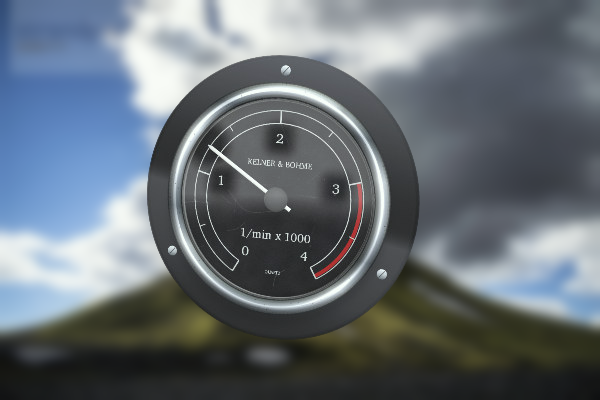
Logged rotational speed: 1250 rpm
